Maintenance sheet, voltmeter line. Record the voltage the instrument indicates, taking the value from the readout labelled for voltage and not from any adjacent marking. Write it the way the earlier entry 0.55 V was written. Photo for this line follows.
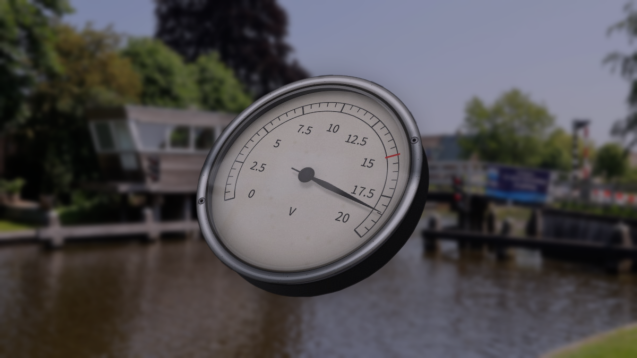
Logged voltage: 18.5 V
